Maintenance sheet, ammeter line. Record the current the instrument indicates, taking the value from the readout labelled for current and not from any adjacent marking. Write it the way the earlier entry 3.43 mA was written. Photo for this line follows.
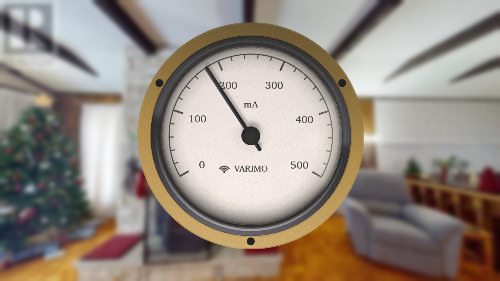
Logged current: 180 mA
